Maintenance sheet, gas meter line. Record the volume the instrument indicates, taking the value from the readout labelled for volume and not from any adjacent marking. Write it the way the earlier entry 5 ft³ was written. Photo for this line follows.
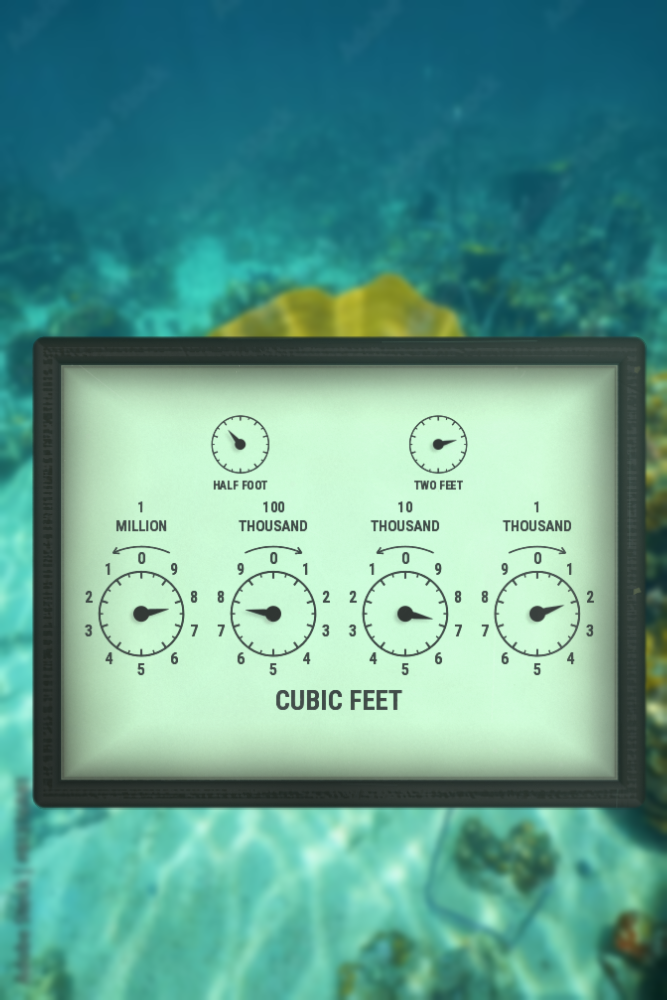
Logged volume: 777200 ft³
